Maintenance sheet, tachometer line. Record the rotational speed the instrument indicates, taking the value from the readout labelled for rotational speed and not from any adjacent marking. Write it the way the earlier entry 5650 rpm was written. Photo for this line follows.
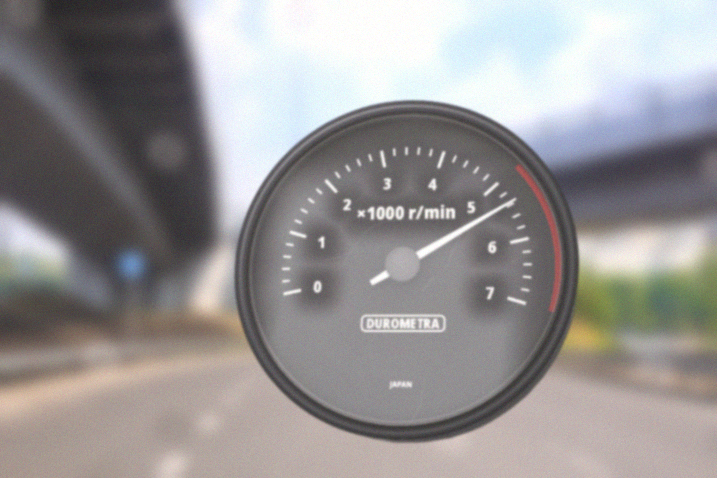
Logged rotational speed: 5400 rpm
